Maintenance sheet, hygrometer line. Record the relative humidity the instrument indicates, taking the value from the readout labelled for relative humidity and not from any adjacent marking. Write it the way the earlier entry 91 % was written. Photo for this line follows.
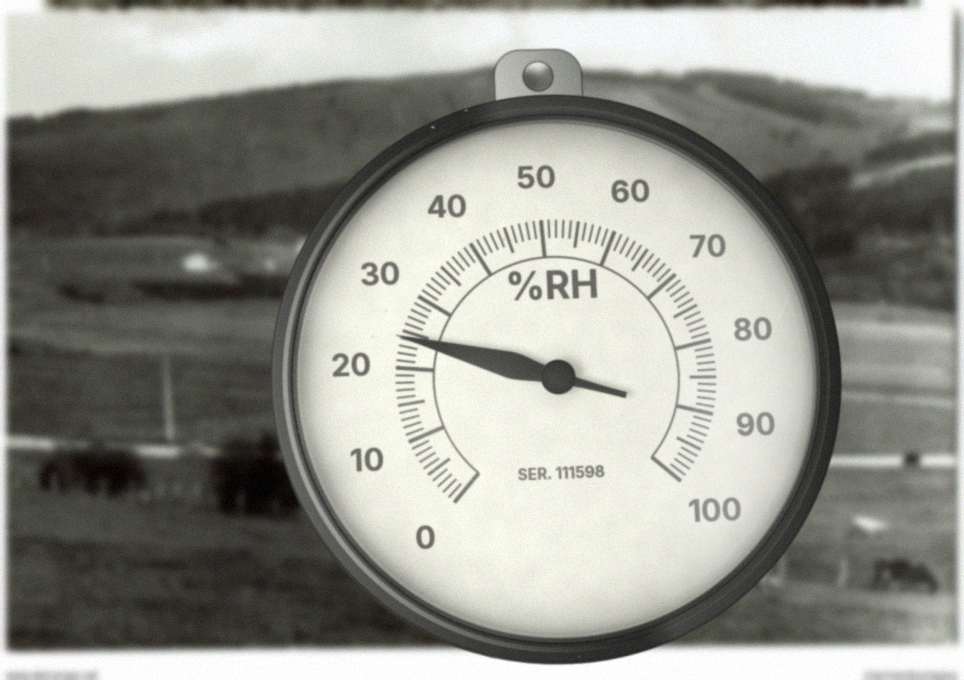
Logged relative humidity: 24 %
